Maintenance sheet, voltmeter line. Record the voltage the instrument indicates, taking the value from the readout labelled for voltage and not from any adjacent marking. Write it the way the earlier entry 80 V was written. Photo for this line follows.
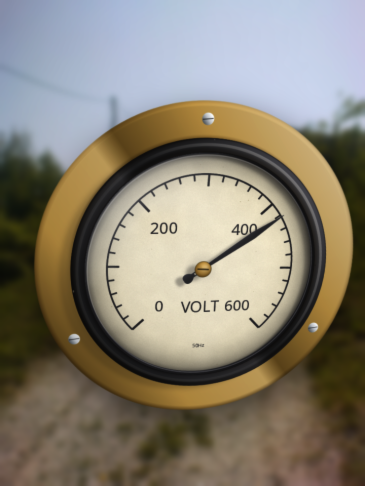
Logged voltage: 420 V
